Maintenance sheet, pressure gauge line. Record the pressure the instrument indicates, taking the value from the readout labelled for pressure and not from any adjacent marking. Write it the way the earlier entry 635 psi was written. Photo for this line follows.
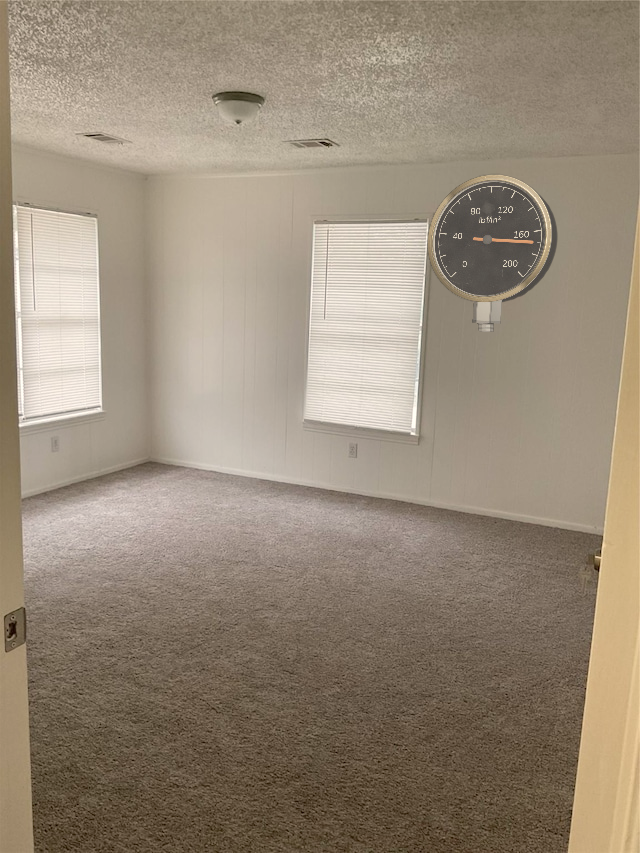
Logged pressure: 170 psi
